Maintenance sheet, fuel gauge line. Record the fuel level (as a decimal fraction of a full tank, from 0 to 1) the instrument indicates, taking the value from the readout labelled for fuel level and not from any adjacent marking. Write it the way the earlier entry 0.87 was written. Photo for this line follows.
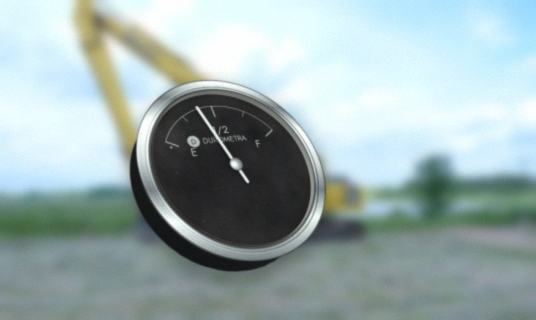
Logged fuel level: 0.375
